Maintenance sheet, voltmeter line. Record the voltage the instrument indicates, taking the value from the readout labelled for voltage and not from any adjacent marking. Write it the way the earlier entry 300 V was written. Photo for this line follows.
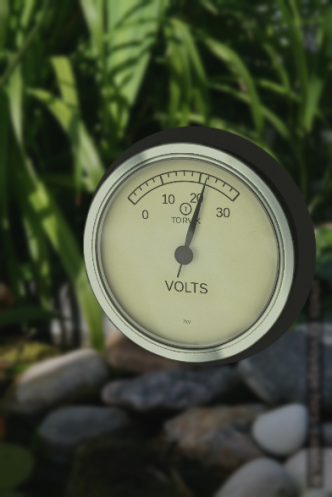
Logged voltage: 22 V
